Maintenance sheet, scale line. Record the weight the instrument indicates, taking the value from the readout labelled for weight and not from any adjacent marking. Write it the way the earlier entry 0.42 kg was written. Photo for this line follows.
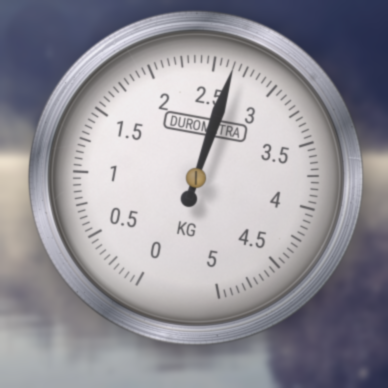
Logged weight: 2.65 kg
